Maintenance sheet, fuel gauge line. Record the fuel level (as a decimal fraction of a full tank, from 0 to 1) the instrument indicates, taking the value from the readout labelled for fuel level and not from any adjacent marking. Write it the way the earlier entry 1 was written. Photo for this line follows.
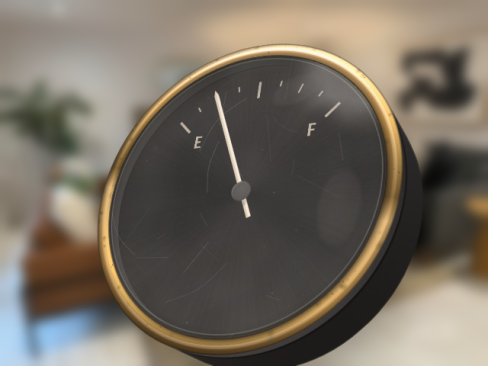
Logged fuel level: 0.25
